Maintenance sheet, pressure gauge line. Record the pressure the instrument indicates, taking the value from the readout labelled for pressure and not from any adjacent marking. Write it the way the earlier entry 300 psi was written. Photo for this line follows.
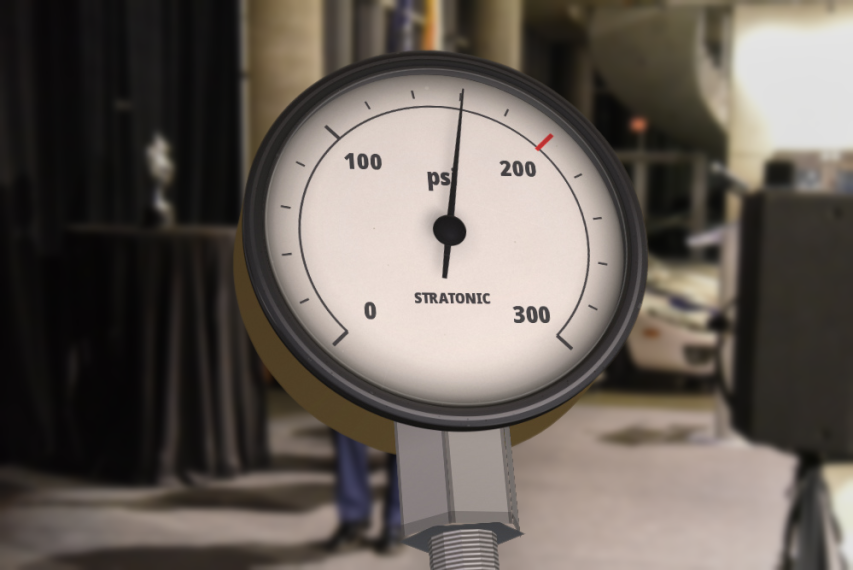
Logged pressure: 160 psi
